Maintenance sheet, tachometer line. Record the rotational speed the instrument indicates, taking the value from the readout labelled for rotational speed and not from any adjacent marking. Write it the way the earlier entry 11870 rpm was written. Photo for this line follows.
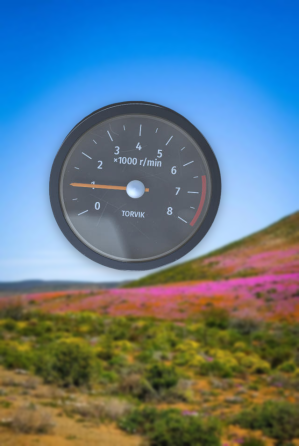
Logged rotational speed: 1000 rpm
